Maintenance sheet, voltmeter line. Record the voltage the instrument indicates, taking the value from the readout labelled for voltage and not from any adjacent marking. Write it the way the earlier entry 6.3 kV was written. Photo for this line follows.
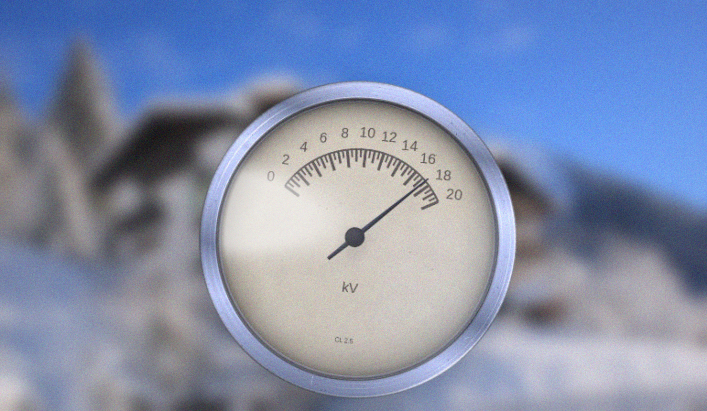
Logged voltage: 17.5 kV
